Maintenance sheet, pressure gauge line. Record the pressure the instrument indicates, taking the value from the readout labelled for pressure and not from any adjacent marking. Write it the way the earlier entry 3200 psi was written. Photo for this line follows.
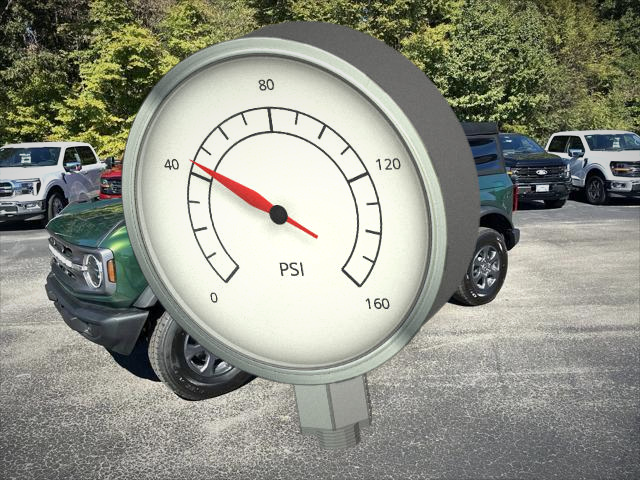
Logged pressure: 45 psi
